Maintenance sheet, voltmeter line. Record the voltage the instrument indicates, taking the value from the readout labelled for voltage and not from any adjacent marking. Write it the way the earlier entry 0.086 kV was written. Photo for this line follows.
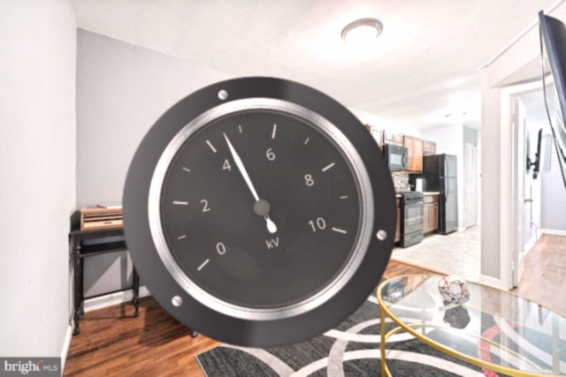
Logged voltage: 4.5 kV
